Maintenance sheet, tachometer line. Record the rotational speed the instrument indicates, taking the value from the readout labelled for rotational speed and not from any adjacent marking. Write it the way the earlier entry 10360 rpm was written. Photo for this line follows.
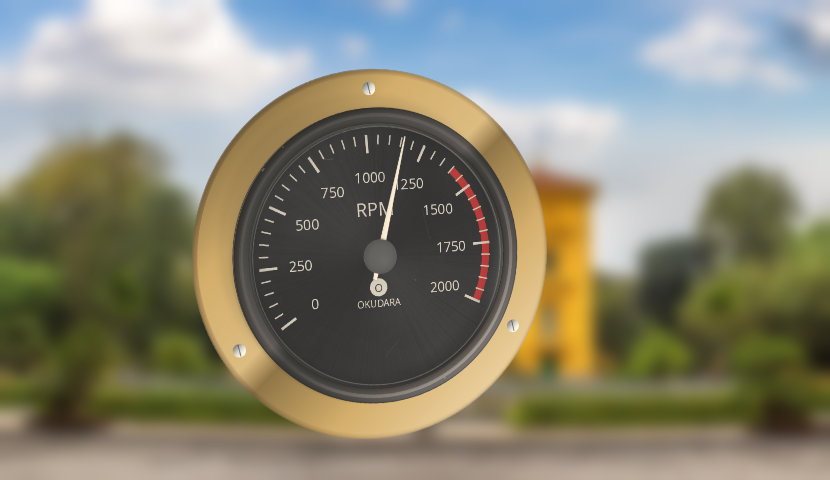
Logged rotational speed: 1150 rpm
